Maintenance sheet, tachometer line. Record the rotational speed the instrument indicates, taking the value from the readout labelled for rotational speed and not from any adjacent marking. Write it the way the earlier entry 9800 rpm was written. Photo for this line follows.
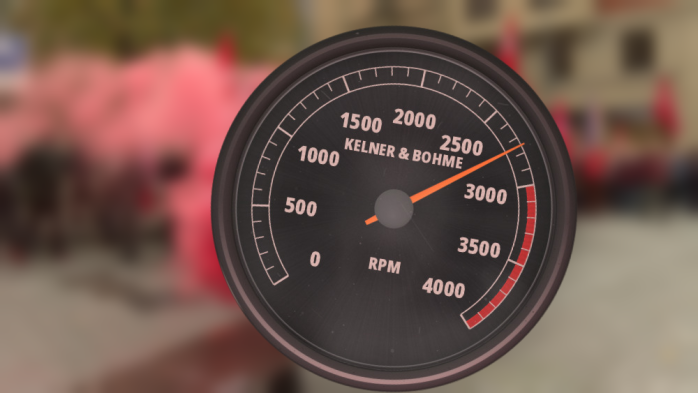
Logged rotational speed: 2750 rpm
